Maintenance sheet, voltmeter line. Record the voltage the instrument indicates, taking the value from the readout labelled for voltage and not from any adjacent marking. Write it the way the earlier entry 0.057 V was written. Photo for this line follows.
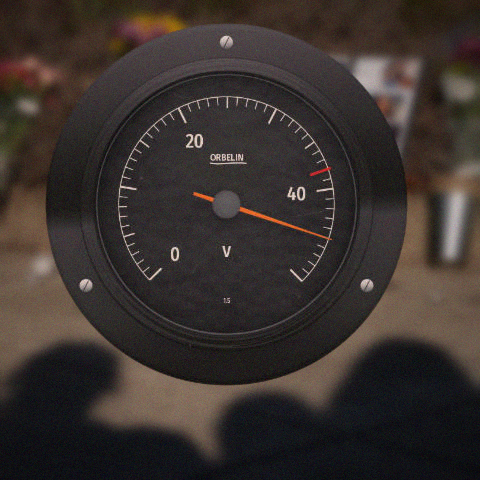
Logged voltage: 45 V
